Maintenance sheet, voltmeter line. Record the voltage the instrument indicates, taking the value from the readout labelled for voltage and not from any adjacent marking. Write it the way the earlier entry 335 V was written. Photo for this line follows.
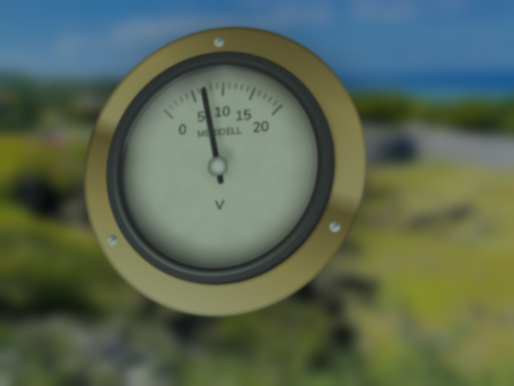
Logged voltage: 7 V
